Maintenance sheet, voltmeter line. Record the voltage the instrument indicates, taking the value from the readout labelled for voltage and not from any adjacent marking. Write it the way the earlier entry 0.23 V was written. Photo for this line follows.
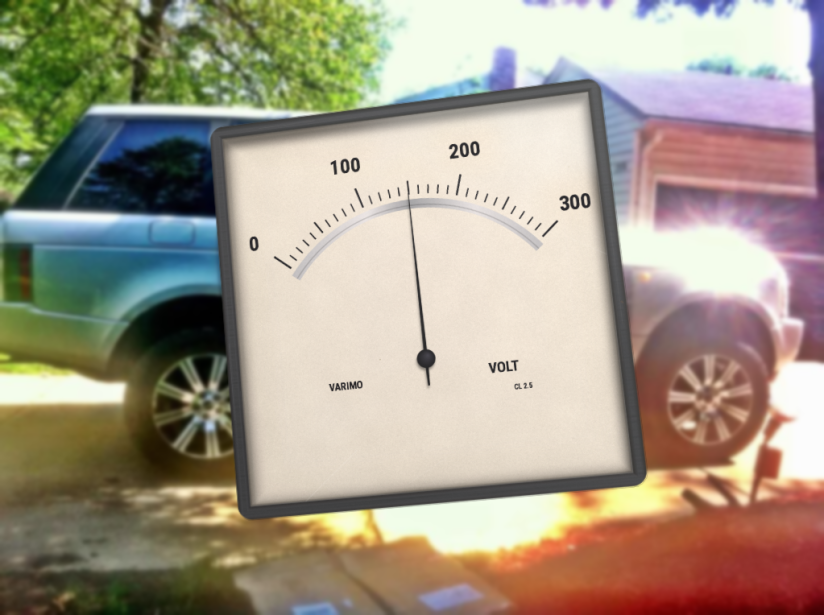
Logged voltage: 150 V
